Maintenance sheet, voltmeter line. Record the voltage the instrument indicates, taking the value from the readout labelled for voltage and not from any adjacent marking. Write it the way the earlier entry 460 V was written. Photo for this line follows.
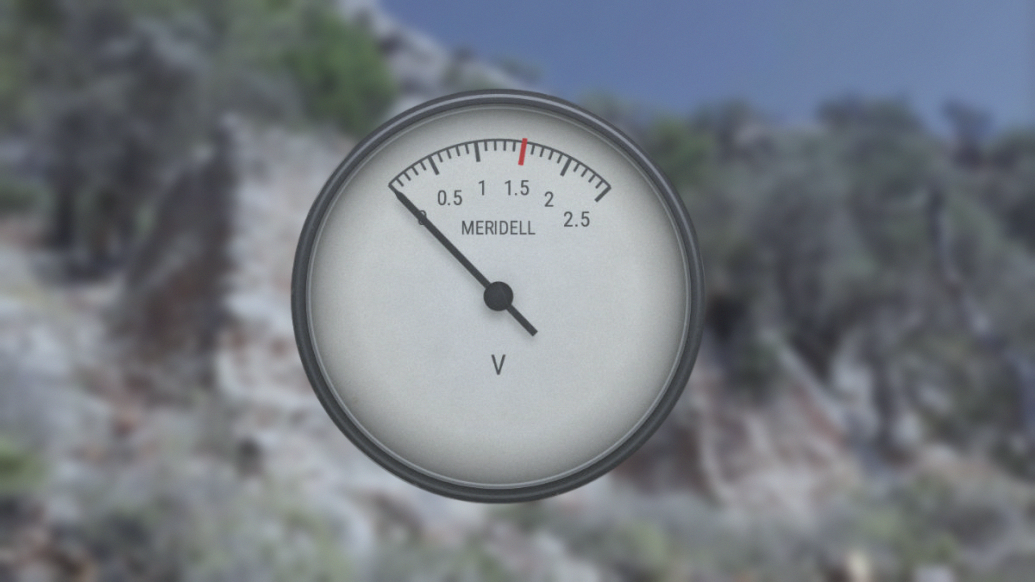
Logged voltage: 0 V
